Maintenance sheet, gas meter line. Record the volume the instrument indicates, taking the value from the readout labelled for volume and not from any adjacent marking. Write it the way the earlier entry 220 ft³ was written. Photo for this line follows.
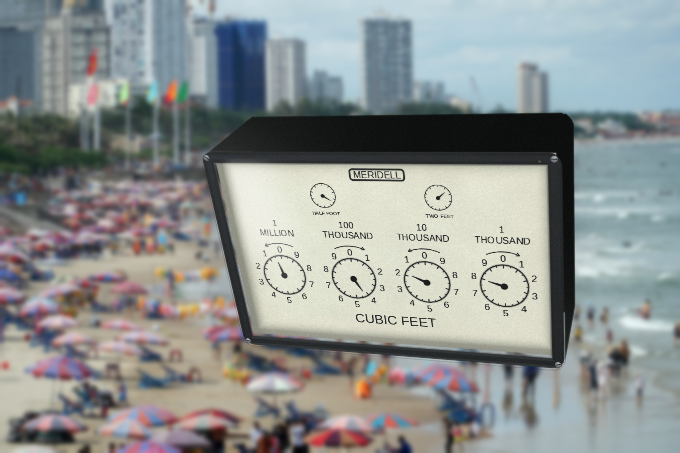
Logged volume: 41800 ft³
